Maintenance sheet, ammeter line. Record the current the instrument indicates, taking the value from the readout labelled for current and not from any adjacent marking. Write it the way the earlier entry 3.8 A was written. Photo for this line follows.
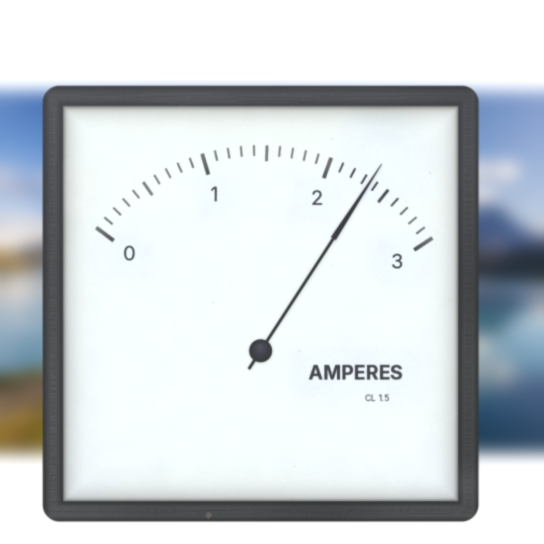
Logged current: 2.35 A
